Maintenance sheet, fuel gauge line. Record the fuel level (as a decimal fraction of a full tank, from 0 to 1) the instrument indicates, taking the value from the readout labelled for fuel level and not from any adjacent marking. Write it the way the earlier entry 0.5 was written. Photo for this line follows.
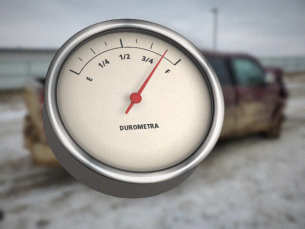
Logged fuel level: 0.875
